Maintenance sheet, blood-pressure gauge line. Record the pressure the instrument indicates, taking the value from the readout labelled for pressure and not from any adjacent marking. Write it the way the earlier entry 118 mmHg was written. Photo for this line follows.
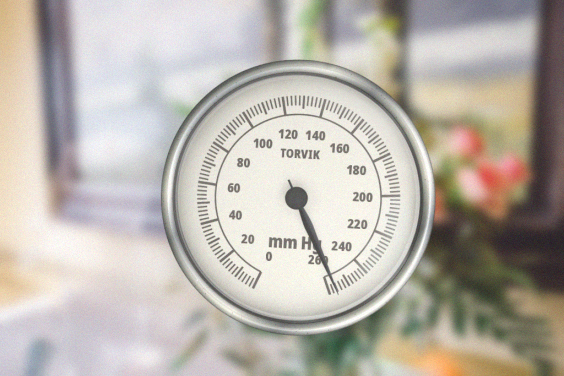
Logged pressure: 256 mmHg
